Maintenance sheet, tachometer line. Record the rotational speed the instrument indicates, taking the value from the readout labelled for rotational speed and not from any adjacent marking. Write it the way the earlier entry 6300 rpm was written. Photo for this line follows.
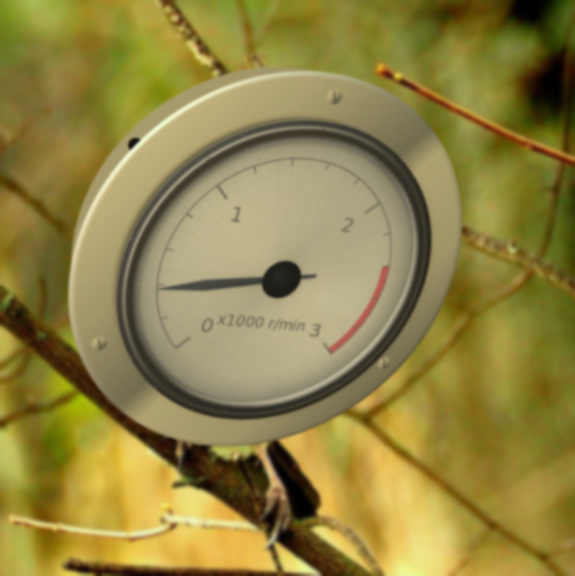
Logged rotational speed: 400 rpm
